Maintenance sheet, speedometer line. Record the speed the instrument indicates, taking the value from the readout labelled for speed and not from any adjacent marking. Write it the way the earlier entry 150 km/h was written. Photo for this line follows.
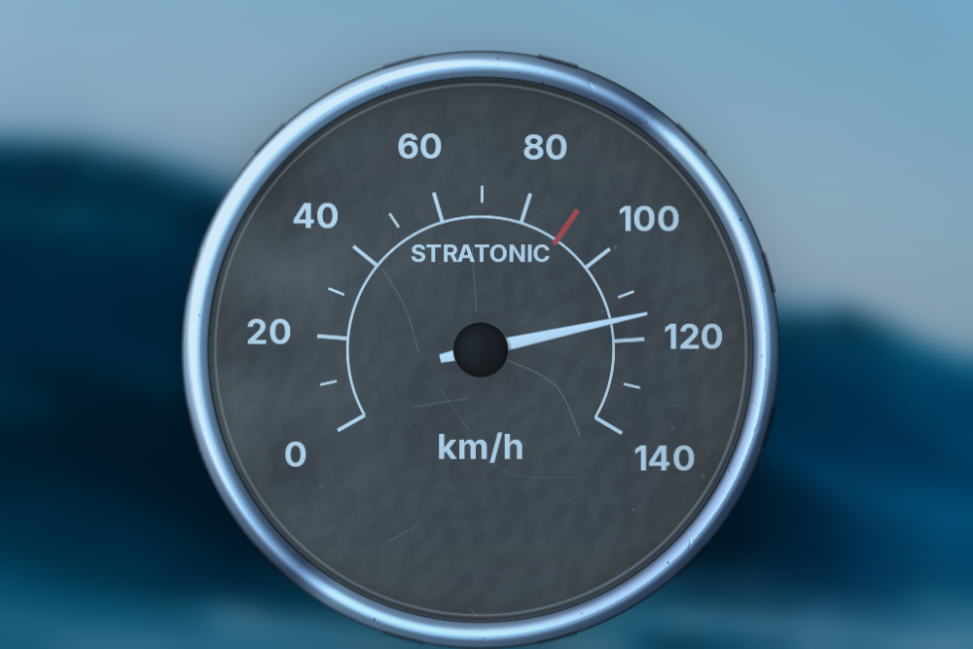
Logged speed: 115 km/h
